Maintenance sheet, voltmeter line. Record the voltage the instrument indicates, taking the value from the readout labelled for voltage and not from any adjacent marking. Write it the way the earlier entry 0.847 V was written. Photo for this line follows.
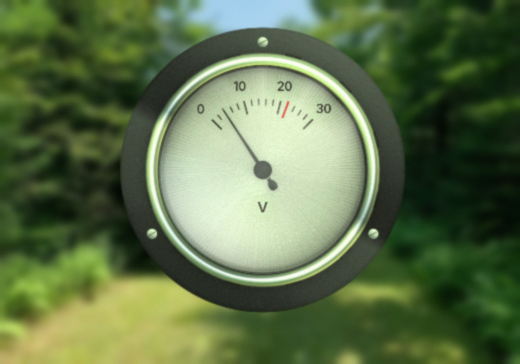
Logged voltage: 4 V
